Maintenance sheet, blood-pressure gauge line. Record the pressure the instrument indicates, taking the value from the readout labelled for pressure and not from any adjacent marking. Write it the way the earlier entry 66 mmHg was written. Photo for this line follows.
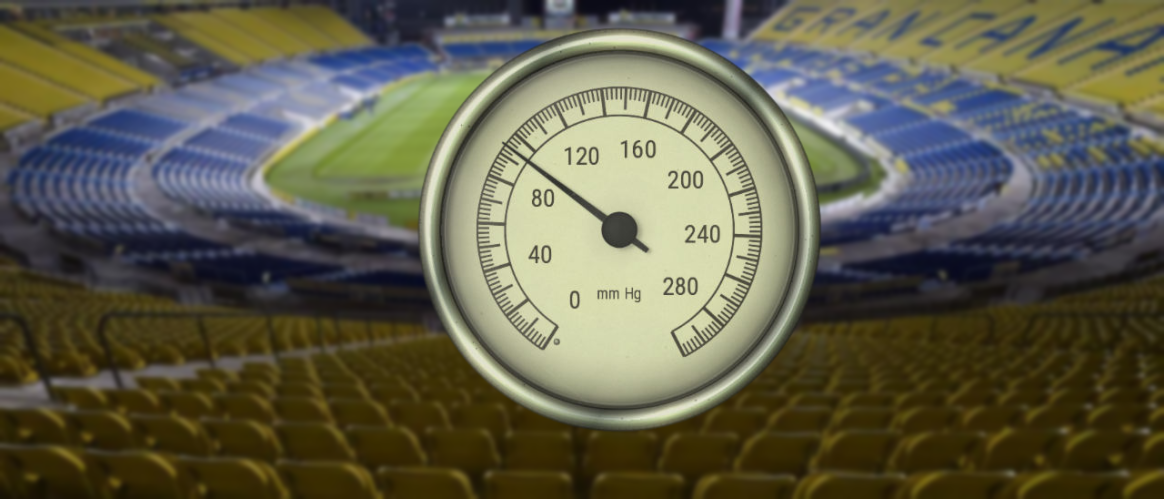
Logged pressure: 94 mmHg
